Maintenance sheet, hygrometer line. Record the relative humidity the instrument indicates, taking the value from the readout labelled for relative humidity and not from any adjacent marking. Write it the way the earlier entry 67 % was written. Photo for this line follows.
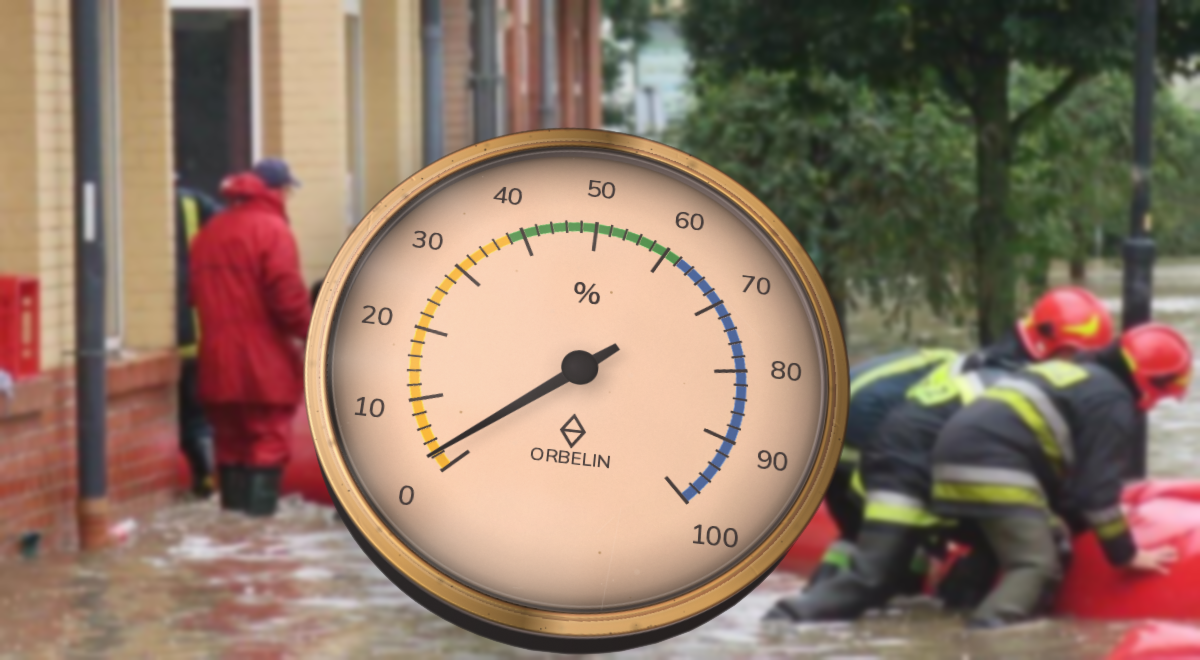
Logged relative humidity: 2 %
